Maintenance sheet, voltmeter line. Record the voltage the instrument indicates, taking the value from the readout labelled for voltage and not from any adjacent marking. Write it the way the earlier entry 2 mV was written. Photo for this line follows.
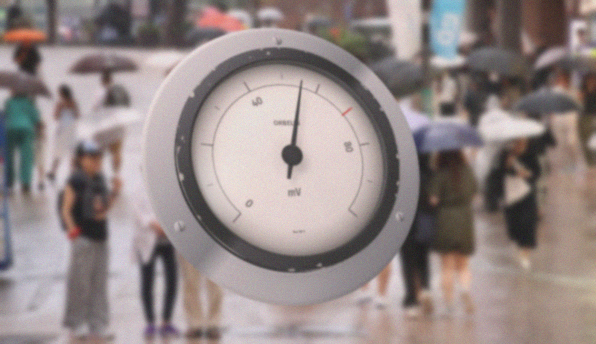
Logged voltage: 55 mV
